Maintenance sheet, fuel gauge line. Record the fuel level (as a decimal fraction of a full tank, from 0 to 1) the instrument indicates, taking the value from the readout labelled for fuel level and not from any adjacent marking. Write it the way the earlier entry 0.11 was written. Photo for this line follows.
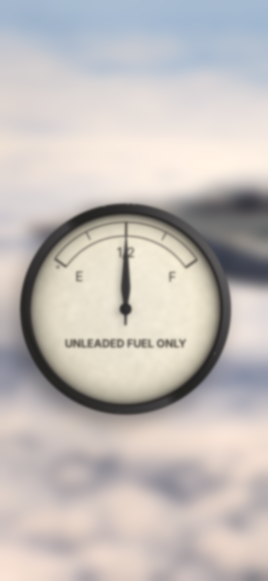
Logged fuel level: 0.5
